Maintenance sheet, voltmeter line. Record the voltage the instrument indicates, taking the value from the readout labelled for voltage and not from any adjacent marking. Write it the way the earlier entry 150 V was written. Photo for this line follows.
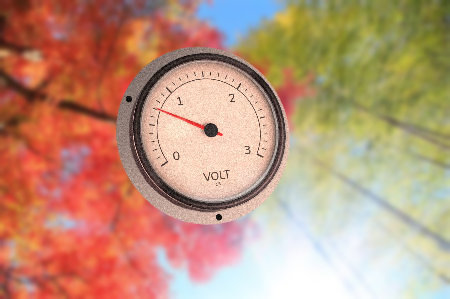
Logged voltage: 0.7 V
